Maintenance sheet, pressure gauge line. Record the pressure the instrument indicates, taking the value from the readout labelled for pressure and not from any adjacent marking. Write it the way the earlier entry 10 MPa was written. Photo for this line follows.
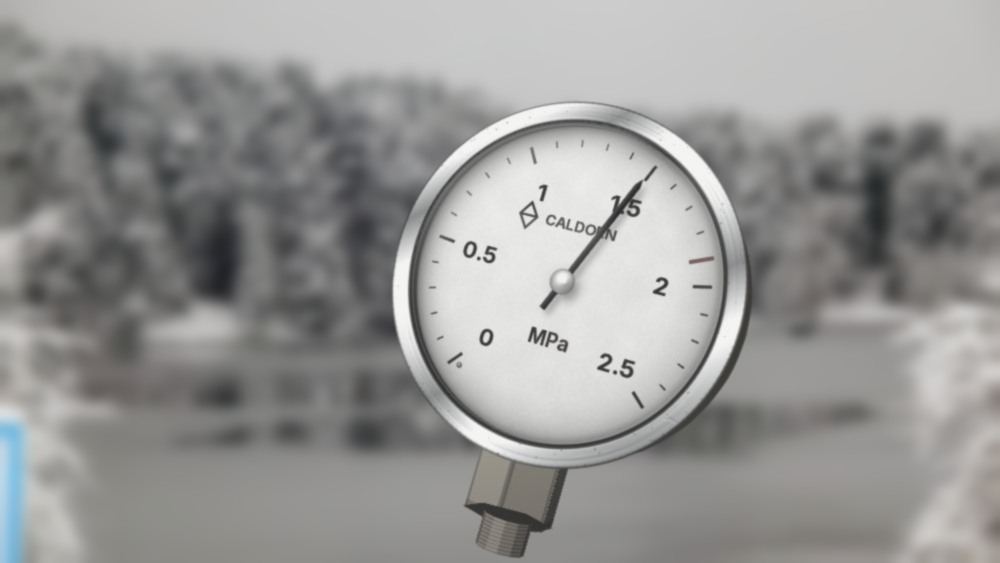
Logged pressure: 1.5 MPa
